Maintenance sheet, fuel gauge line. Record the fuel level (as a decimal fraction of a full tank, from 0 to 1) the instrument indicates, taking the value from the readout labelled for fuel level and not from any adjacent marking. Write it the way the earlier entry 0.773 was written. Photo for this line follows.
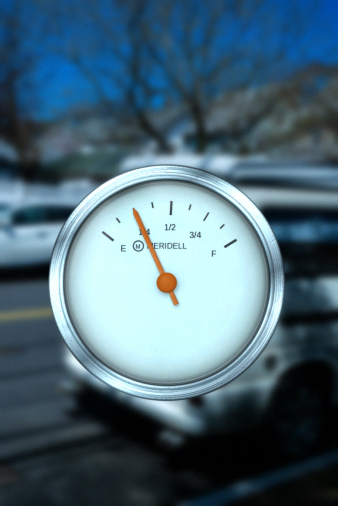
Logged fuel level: 0.25
